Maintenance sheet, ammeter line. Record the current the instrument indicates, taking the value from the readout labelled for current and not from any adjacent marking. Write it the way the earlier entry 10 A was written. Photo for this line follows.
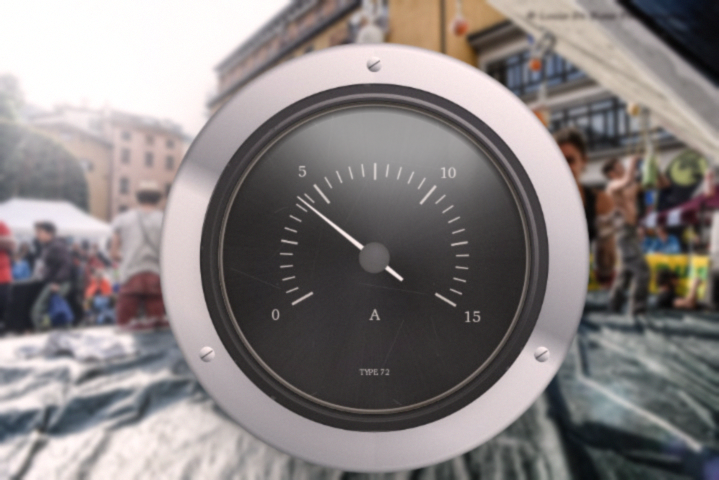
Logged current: 4.25 A
